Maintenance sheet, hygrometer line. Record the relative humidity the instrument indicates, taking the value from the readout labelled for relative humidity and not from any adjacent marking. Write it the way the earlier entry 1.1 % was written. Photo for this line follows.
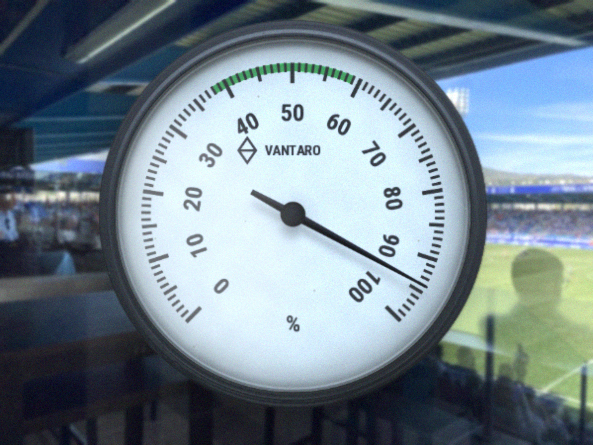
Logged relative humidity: 94 %
